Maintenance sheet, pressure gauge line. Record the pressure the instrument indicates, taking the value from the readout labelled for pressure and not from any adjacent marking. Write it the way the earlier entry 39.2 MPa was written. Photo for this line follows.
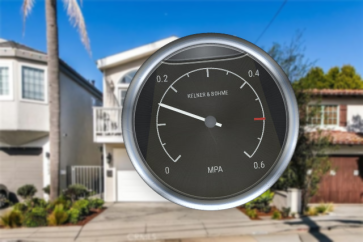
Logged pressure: 0.15 MPa
